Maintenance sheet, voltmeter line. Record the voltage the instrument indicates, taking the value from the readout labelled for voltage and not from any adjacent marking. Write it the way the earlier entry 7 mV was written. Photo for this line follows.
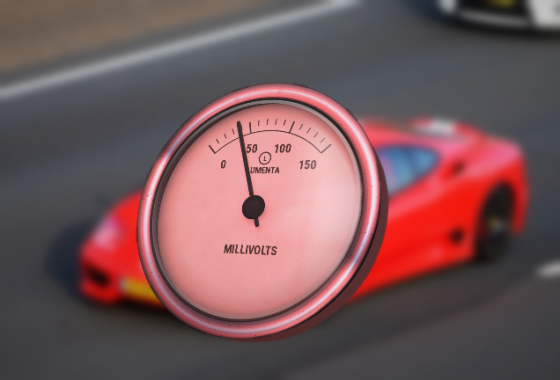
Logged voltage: 40 mV
